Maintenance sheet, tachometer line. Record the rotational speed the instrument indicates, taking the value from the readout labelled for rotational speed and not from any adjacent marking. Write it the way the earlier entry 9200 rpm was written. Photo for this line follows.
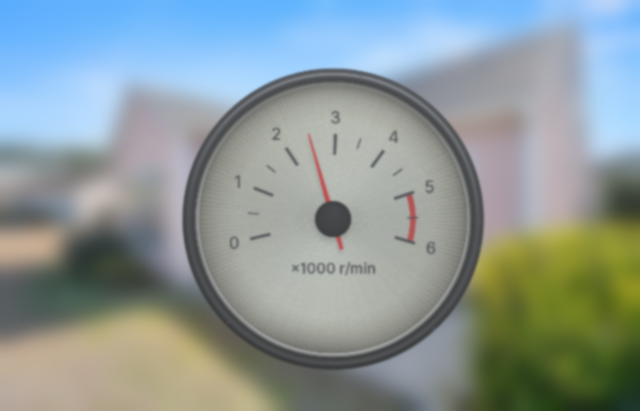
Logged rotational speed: 2500 rpm
